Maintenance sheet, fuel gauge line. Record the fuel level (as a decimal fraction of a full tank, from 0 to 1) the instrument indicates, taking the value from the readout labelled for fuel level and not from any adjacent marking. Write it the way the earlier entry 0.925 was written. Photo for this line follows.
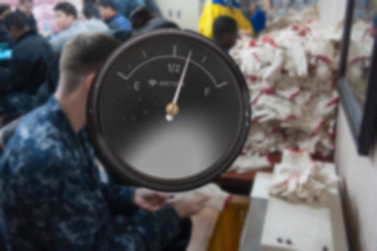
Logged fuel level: 0.625
